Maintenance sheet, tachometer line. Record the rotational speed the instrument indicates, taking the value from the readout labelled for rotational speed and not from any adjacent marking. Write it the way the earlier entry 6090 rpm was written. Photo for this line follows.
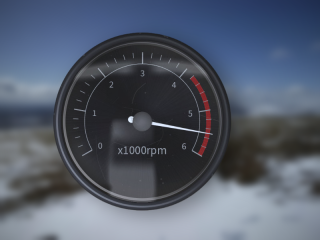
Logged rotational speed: 5500 rpm
